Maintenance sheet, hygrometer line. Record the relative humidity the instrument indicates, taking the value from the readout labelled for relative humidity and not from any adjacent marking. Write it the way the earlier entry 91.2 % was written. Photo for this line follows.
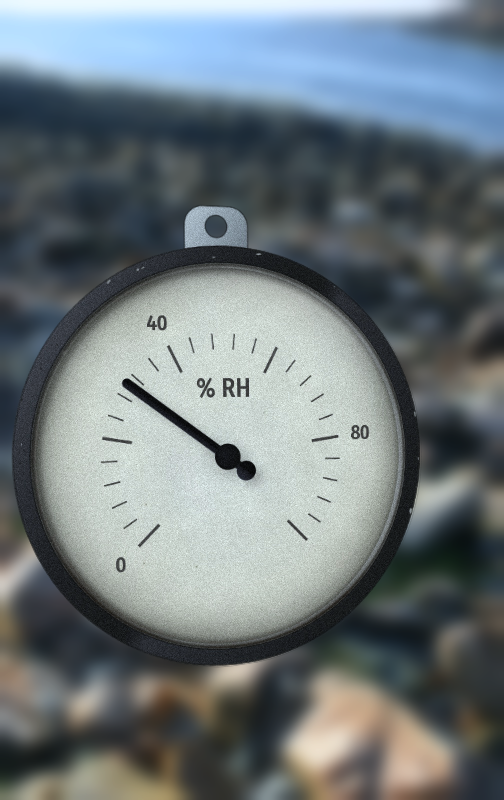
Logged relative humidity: 30 %
